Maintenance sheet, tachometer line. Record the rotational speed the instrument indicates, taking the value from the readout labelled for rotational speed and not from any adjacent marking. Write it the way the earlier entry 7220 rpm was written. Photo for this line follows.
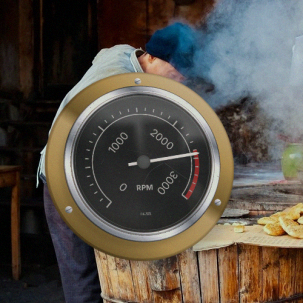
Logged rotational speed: 2450 rpm
